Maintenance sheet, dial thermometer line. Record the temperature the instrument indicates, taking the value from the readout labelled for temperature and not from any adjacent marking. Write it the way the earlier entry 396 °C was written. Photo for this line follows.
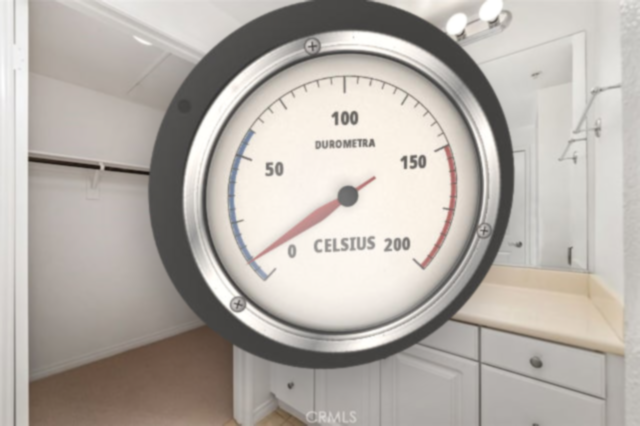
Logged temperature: 10 °C
